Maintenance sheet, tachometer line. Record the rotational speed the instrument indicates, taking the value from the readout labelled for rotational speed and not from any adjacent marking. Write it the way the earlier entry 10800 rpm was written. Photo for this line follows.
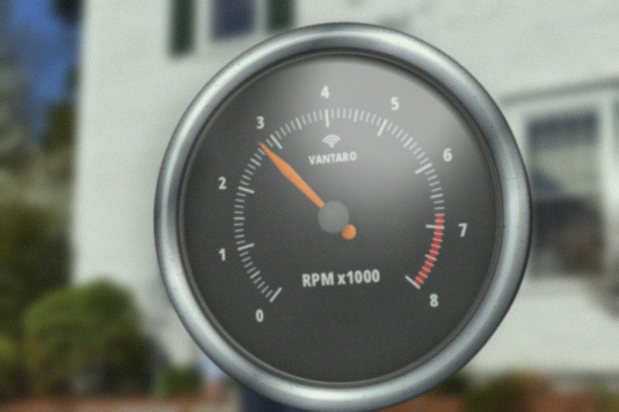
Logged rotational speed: 2800 rpm
